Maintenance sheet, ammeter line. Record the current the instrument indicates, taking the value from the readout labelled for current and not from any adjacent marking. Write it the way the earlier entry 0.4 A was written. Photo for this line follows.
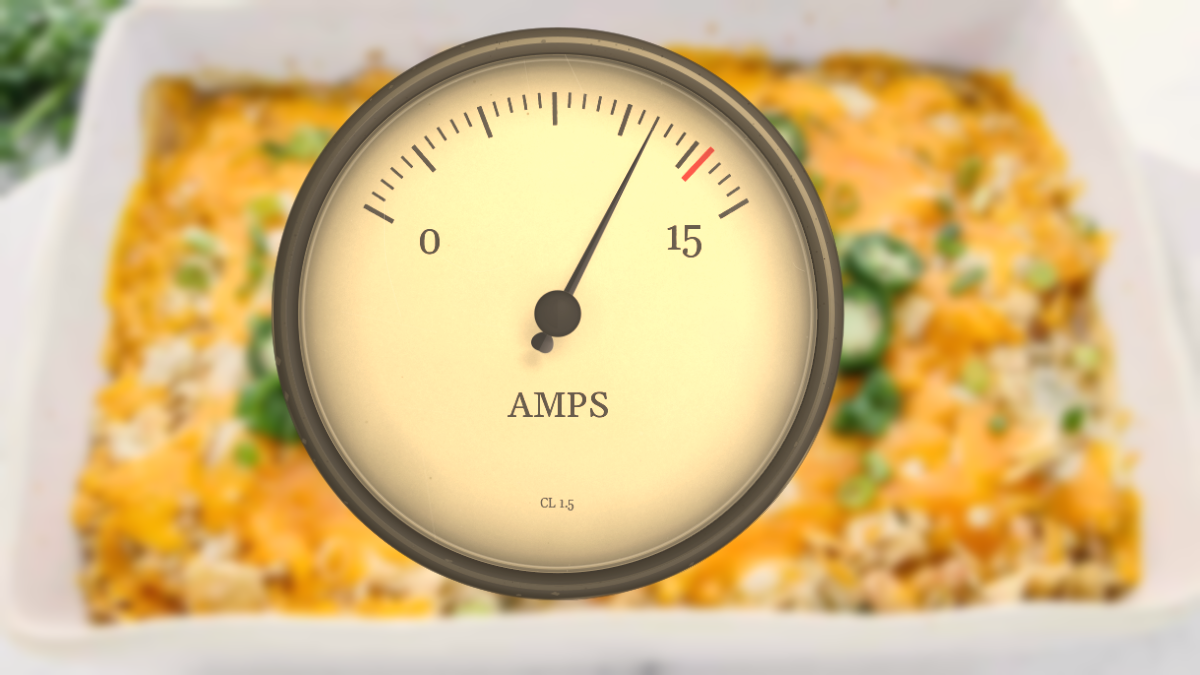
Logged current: 11 A
